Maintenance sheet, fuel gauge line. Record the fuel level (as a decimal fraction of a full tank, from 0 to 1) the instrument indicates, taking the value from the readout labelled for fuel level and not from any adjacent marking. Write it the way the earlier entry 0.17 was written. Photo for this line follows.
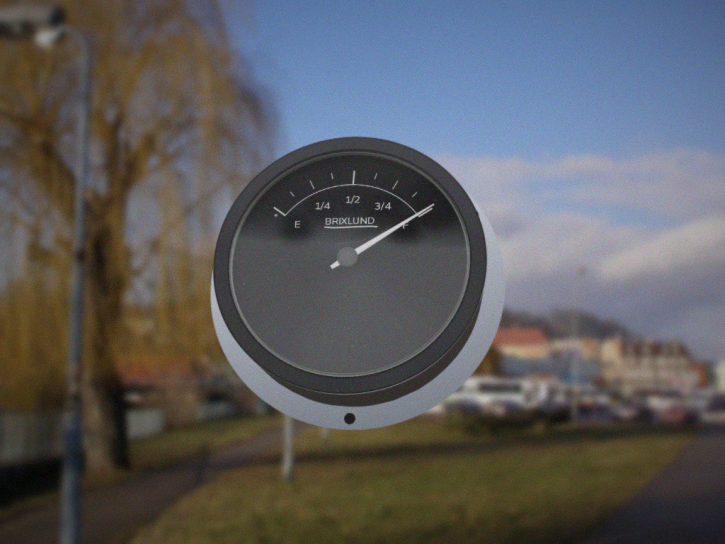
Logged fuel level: 1
